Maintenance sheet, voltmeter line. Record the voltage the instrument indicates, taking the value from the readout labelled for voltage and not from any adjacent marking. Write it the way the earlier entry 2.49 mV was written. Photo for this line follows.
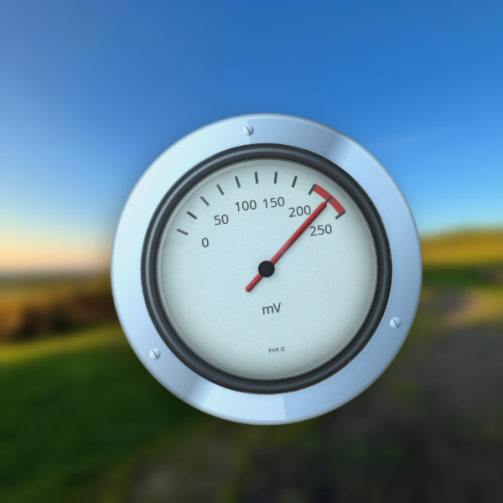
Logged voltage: 225 mV
